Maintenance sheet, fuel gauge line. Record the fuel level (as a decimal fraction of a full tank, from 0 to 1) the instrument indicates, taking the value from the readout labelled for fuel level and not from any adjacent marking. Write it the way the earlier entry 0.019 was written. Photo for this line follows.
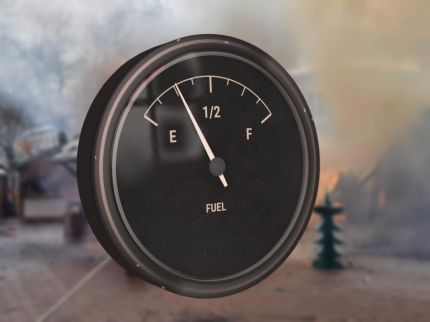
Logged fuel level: 0.25
